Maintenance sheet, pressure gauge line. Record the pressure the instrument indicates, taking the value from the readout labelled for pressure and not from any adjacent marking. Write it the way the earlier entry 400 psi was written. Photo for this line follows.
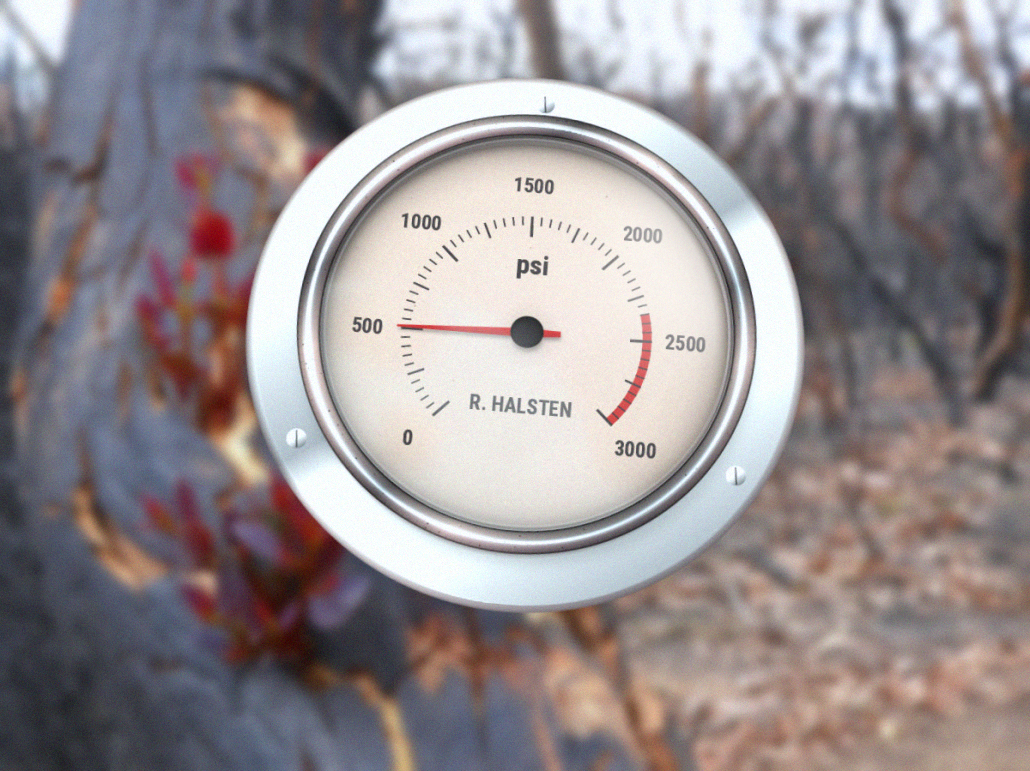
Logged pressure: 500 psi
